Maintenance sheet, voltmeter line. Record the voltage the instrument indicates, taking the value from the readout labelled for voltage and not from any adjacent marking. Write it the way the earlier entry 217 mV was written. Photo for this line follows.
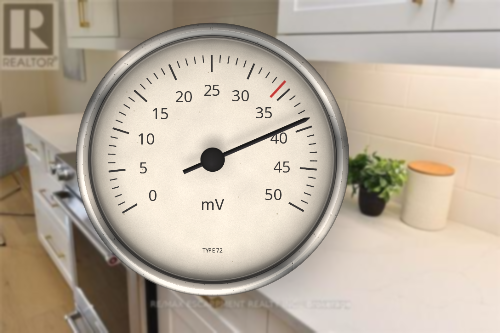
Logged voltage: 39 mV
